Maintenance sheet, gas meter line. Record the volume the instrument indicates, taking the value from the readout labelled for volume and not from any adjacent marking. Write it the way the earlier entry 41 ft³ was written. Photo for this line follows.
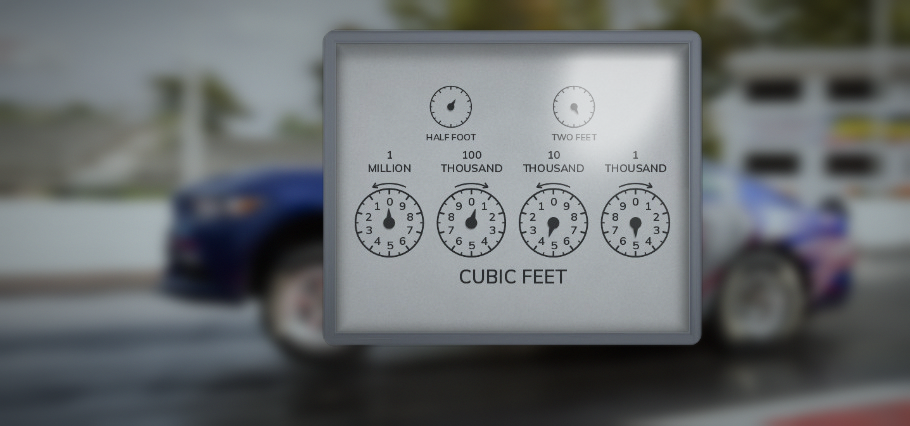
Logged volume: 4500 ft³
